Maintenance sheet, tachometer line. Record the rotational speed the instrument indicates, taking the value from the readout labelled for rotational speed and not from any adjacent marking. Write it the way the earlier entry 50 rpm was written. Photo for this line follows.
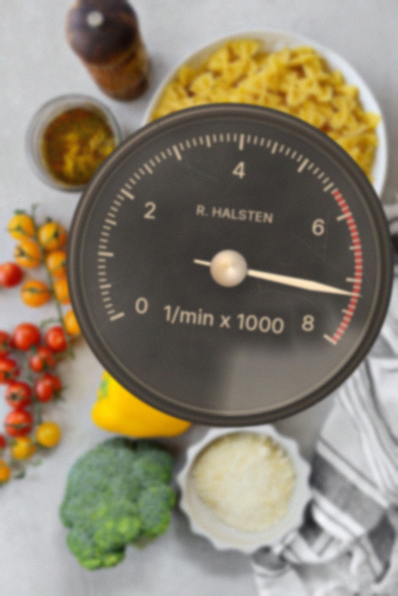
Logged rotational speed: 7200 rpm
